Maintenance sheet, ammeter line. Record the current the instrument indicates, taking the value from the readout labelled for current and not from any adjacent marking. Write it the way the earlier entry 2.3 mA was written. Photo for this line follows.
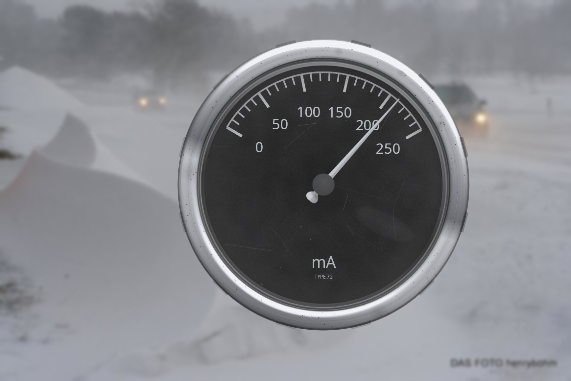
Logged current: 210 mA
